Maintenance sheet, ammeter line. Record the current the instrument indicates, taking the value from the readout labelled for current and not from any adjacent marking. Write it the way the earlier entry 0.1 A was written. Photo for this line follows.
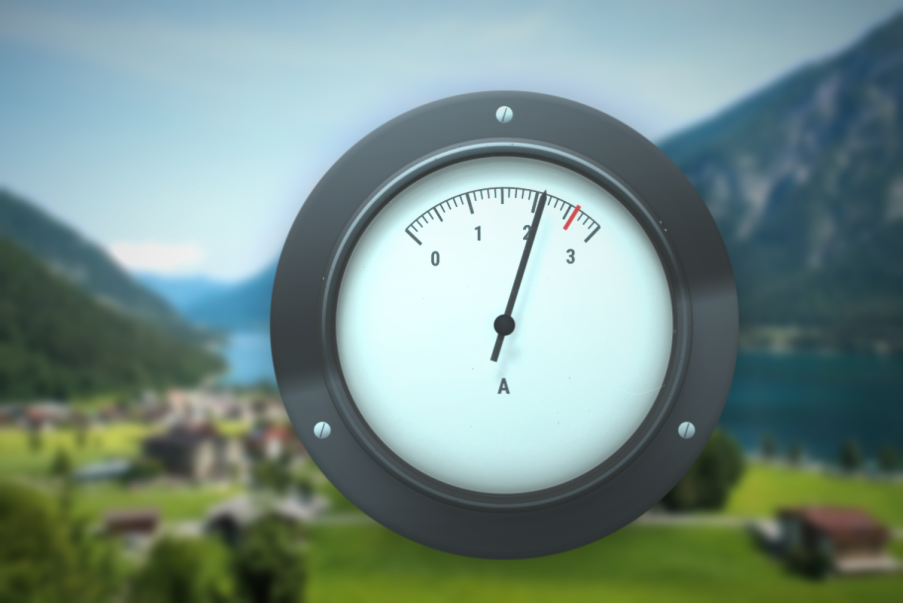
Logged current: 2.1 A
